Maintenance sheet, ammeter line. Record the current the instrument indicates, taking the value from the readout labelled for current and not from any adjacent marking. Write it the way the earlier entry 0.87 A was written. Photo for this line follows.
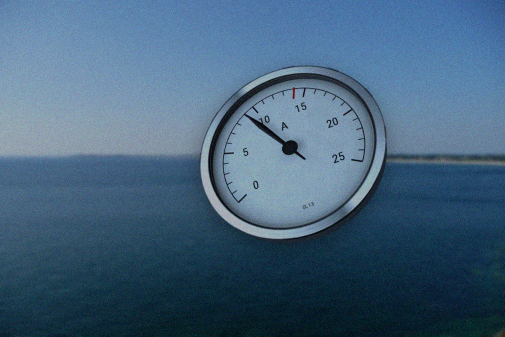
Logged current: 9 A
